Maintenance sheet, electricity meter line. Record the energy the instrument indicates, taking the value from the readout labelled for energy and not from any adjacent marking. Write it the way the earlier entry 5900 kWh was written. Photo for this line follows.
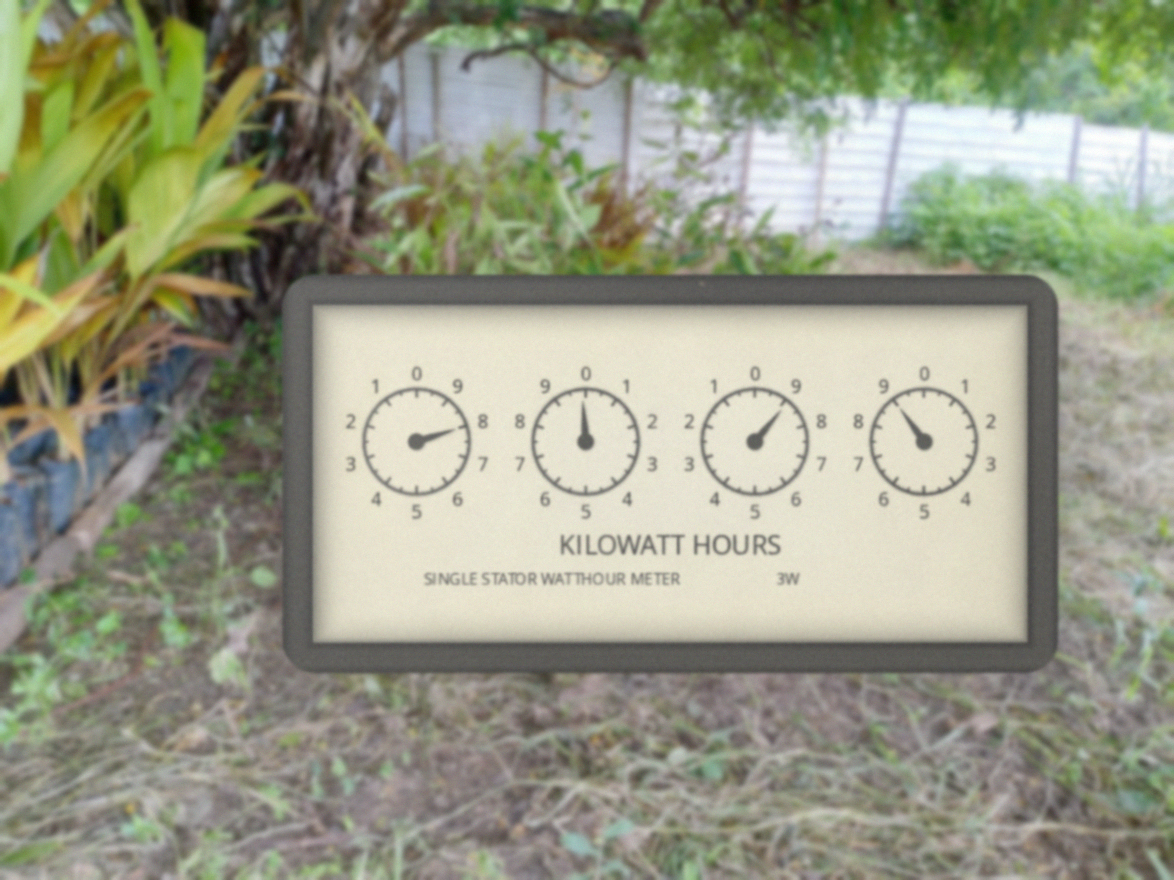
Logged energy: 7989 kWh
